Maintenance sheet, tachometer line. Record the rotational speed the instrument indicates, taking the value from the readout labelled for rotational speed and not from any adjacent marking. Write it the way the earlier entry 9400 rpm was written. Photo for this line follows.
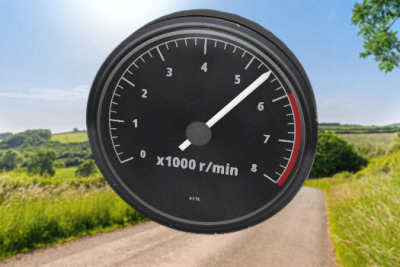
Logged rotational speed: 5400 rpm
